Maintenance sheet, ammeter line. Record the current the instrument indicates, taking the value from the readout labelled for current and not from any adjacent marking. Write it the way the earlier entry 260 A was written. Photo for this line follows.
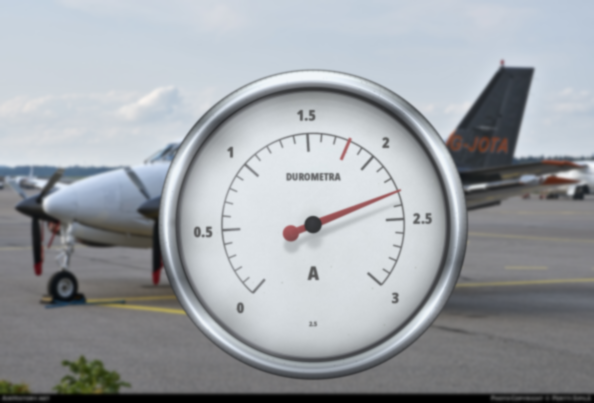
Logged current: 2.3 A
